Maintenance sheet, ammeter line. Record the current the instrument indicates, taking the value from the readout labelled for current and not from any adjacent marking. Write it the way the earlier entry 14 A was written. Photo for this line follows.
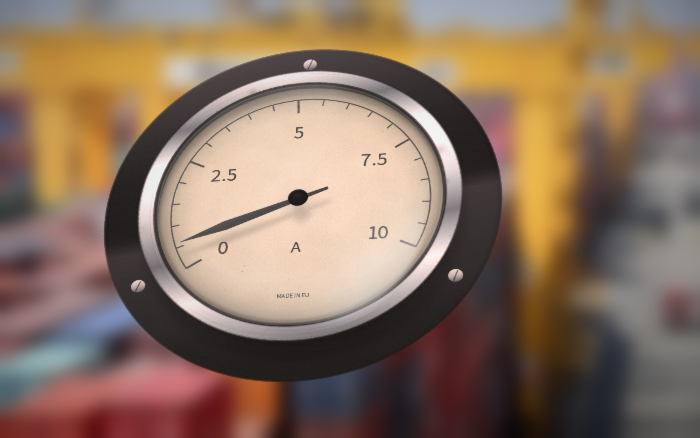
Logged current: 0.5 A
